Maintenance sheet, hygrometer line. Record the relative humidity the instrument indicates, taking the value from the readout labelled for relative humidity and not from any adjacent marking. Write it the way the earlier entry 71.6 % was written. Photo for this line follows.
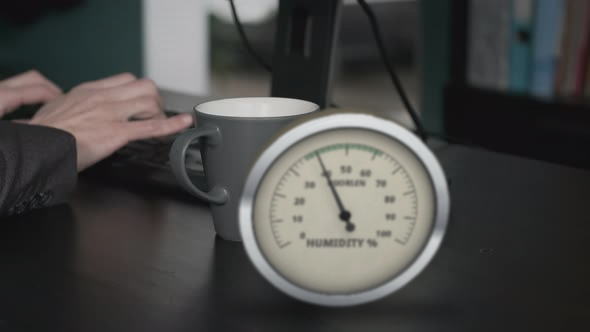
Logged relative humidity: 40 %
